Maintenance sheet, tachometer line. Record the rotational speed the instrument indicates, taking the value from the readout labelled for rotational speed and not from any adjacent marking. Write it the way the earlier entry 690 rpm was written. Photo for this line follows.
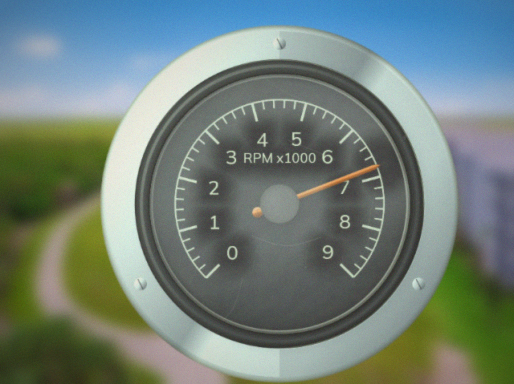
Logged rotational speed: 6800 rpm
